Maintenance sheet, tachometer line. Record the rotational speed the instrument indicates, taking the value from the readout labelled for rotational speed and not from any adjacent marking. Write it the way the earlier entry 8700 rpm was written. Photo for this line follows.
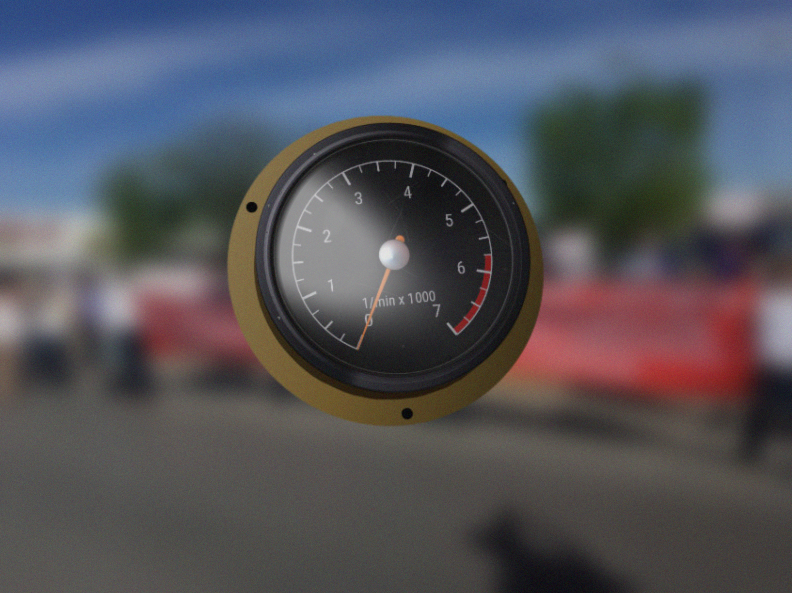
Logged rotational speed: 0 rpm
